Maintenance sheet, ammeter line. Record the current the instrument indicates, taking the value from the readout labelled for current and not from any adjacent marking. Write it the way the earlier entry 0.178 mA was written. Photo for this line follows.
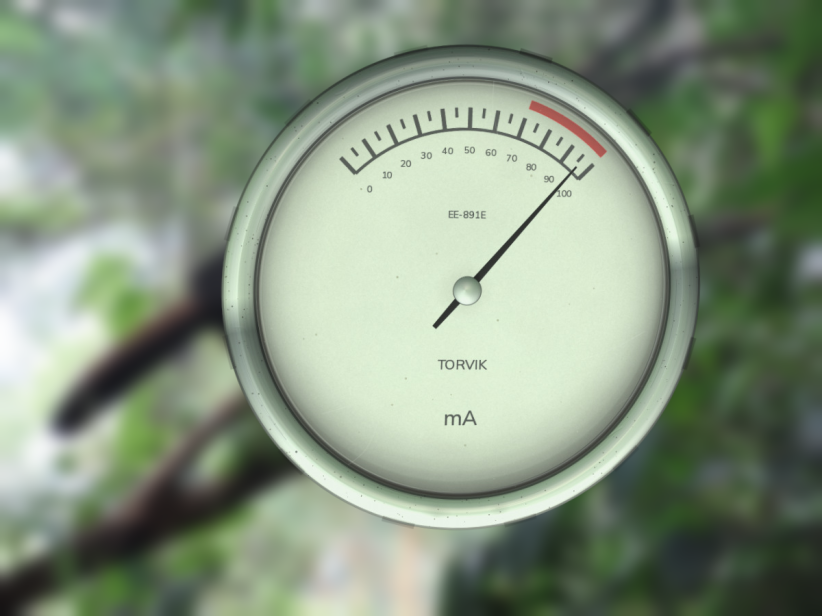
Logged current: 95 mA
